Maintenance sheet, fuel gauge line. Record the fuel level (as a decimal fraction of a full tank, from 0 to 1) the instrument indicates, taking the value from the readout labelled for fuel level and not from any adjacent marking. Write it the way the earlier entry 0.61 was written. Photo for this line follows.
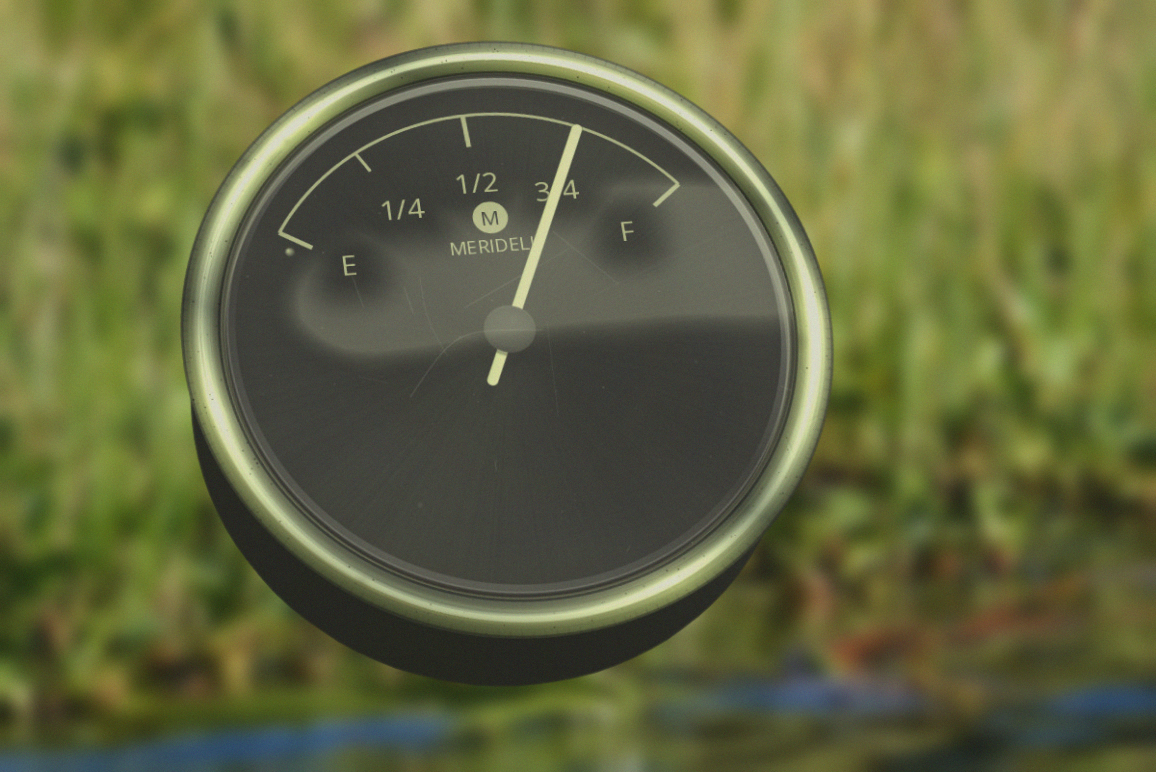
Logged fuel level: 0.75
